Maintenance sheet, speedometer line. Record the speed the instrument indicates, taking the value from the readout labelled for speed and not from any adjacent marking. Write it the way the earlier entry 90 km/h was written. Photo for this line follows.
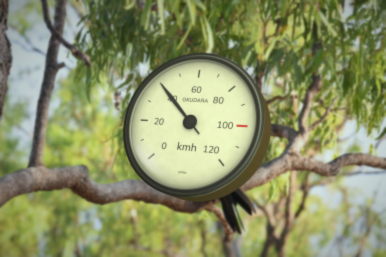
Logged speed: 40 km/h
